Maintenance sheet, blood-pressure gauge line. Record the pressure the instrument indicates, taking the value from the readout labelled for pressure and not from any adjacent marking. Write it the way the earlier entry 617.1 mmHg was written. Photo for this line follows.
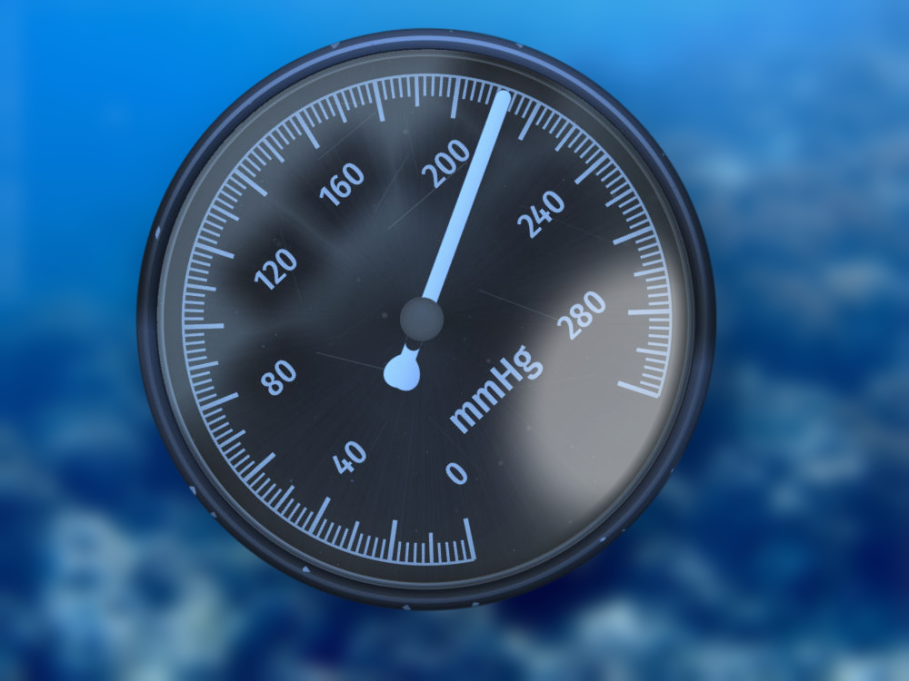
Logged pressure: 212 mmHg
